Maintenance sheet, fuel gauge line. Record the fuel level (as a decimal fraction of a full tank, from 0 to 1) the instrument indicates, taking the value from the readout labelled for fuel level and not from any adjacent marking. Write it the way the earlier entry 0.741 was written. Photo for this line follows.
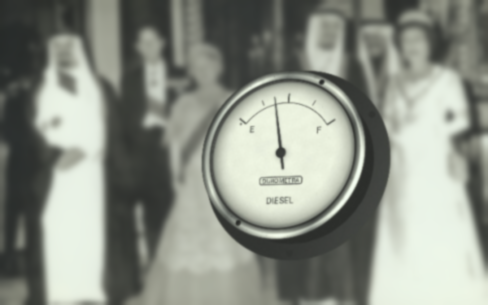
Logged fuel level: 0.375
